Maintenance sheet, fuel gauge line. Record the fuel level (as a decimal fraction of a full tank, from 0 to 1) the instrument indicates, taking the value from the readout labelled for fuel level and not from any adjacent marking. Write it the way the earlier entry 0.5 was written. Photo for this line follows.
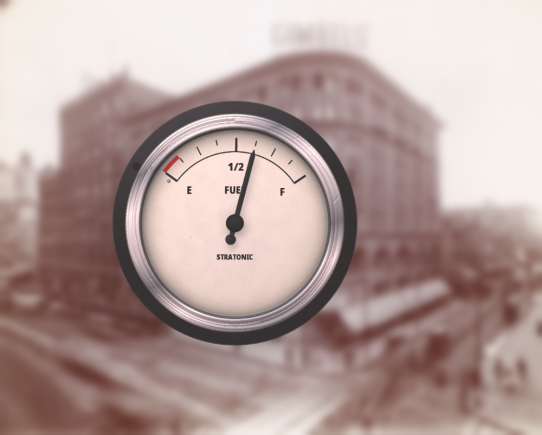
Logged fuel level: 0.625
